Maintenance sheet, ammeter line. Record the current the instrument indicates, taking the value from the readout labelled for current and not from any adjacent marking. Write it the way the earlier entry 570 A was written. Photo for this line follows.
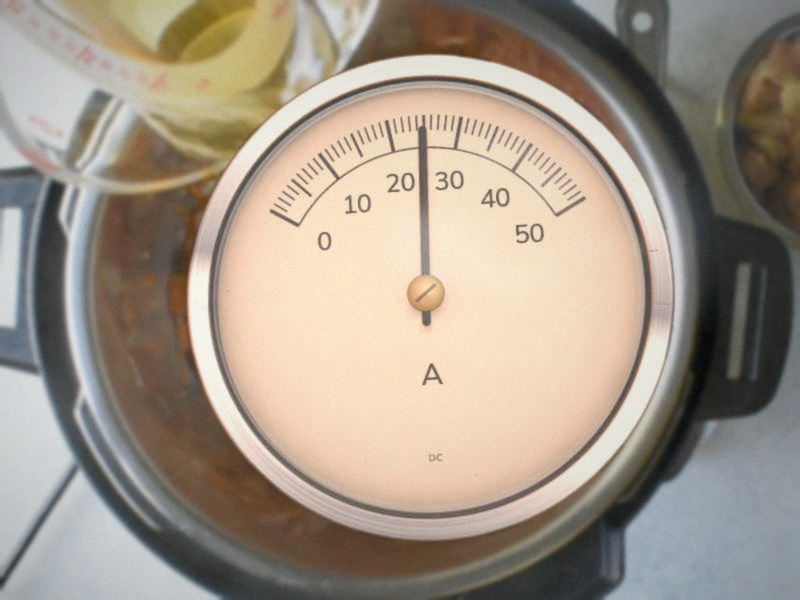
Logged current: 25 A
